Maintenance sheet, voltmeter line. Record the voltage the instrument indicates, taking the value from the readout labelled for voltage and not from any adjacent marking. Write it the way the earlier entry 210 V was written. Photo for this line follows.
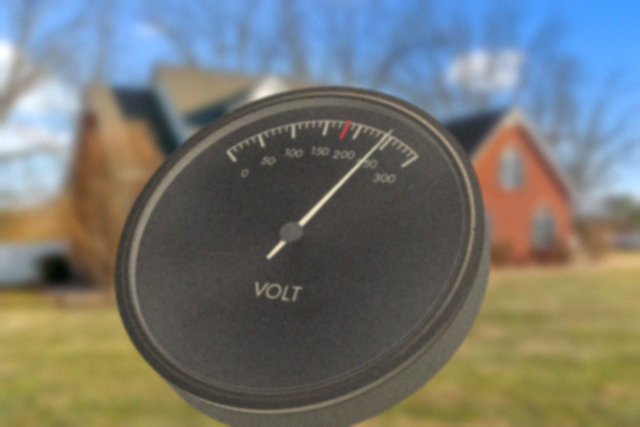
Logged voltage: 250 V
